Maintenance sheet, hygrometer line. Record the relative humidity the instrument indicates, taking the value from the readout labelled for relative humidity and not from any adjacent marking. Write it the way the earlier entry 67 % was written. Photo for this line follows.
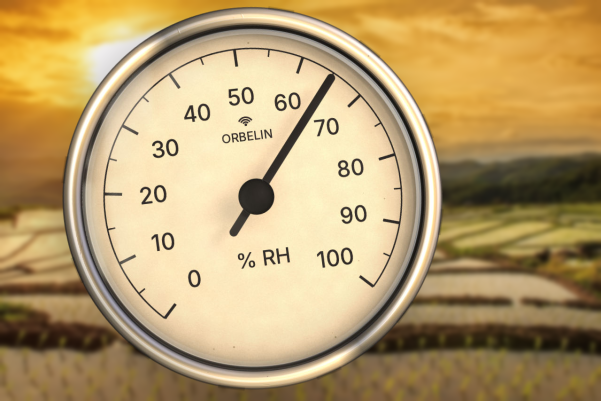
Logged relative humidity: 65 %
